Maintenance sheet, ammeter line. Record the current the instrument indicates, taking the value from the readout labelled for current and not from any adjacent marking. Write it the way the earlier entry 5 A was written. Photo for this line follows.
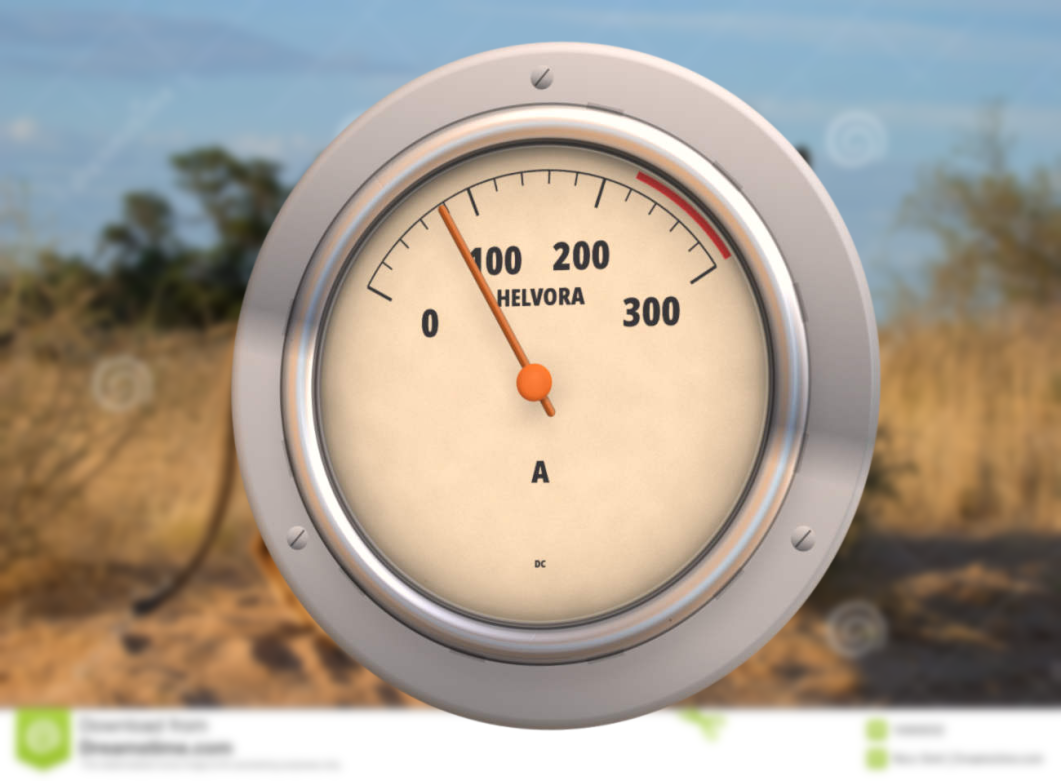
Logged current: 80 A
